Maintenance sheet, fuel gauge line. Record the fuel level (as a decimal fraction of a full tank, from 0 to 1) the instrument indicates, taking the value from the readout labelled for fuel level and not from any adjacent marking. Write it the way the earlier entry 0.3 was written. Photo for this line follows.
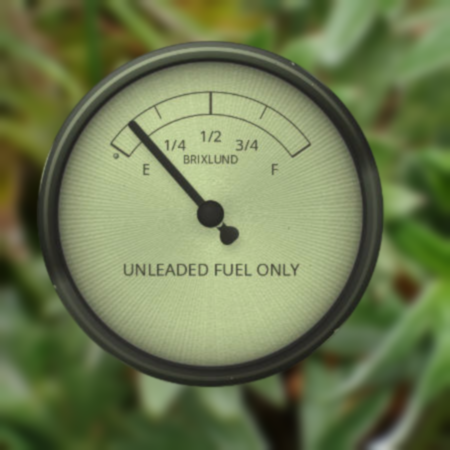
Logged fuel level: 0.125
